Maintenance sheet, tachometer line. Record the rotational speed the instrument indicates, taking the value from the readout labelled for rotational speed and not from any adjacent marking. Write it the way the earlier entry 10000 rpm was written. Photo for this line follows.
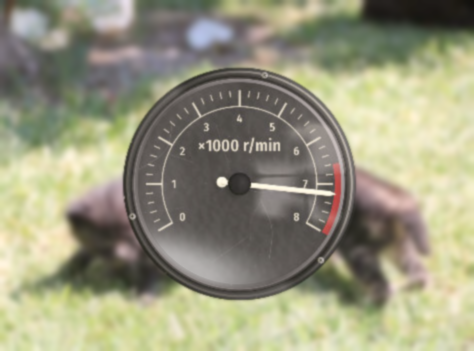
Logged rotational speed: 7200 rpm
